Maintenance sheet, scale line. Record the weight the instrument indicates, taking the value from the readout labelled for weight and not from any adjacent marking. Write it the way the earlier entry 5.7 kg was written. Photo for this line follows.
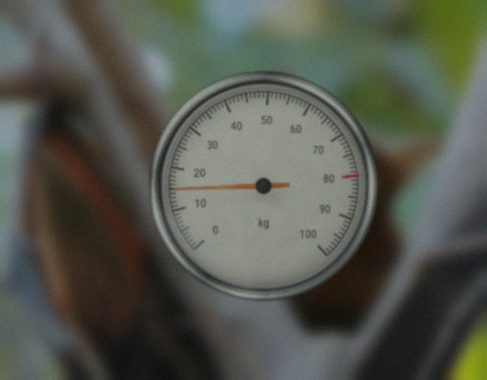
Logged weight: 15 kg
